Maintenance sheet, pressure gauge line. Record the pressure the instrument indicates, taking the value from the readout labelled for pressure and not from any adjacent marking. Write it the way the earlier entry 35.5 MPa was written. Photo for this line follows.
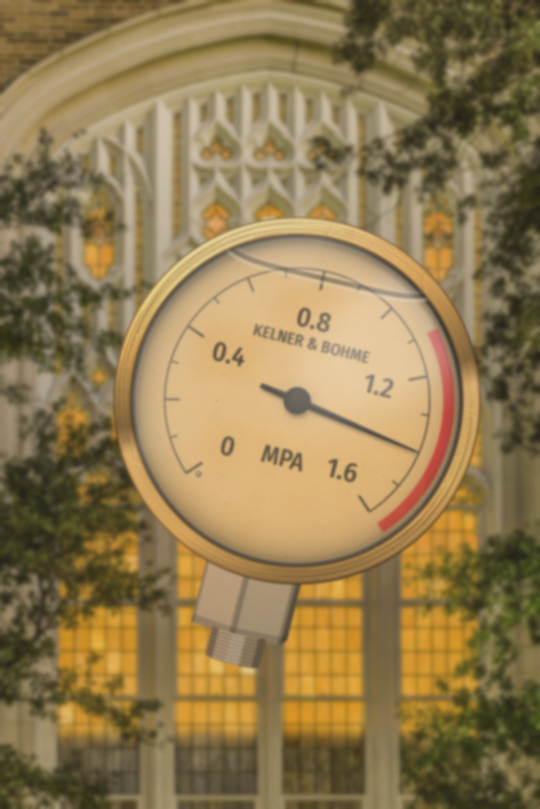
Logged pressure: 1.4 MPa
